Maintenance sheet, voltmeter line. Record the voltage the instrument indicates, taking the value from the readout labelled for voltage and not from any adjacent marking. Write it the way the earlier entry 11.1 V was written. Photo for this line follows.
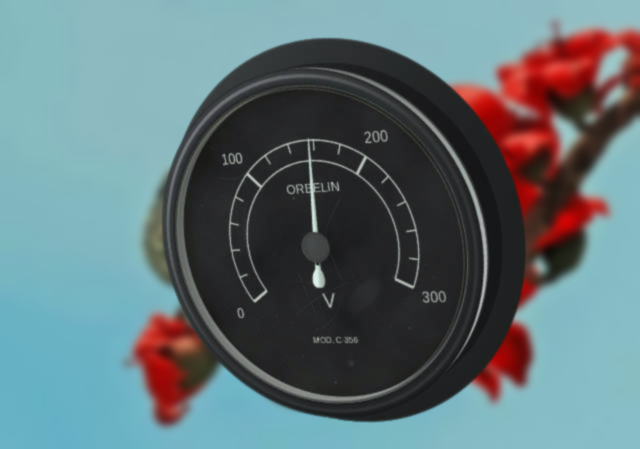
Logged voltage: 160 V
